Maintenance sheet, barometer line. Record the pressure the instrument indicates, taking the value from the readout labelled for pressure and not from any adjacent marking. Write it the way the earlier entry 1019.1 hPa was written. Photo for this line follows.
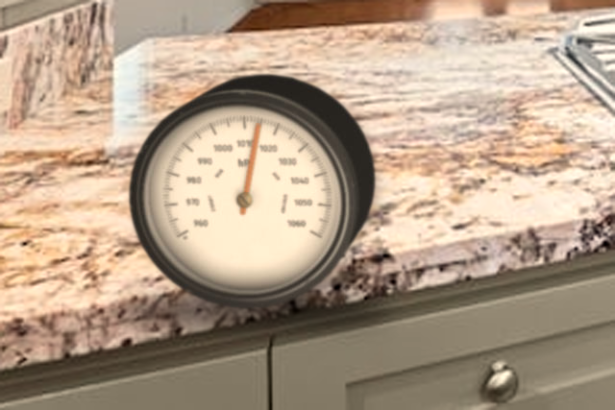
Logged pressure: 1015 hPa
